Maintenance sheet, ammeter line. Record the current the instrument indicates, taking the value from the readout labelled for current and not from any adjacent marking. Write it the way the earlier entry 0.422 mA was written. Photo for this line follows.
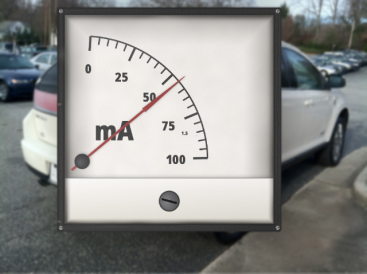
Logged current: 55 mA
